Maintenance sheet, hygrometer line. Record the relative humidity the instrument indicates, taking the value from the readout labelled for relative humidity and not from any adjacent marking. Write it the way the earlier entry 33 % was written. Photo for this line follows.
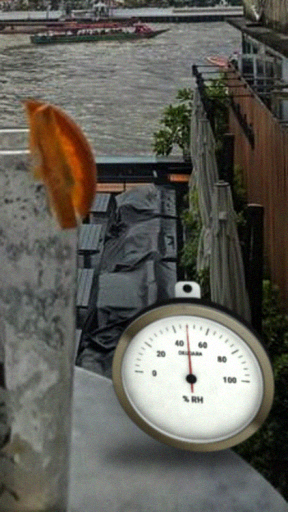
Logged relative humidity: 48 %
